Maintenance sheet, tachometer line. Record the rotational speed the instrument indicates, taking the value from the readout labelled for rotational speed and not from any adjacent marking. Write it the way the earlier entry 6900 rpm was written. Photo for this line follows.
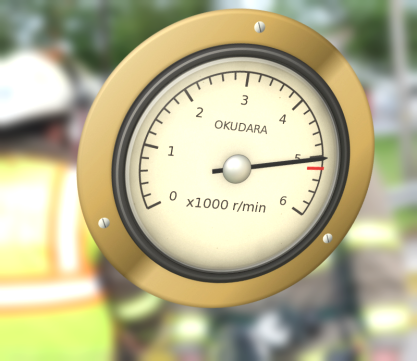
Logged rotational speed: 5000 rpm
